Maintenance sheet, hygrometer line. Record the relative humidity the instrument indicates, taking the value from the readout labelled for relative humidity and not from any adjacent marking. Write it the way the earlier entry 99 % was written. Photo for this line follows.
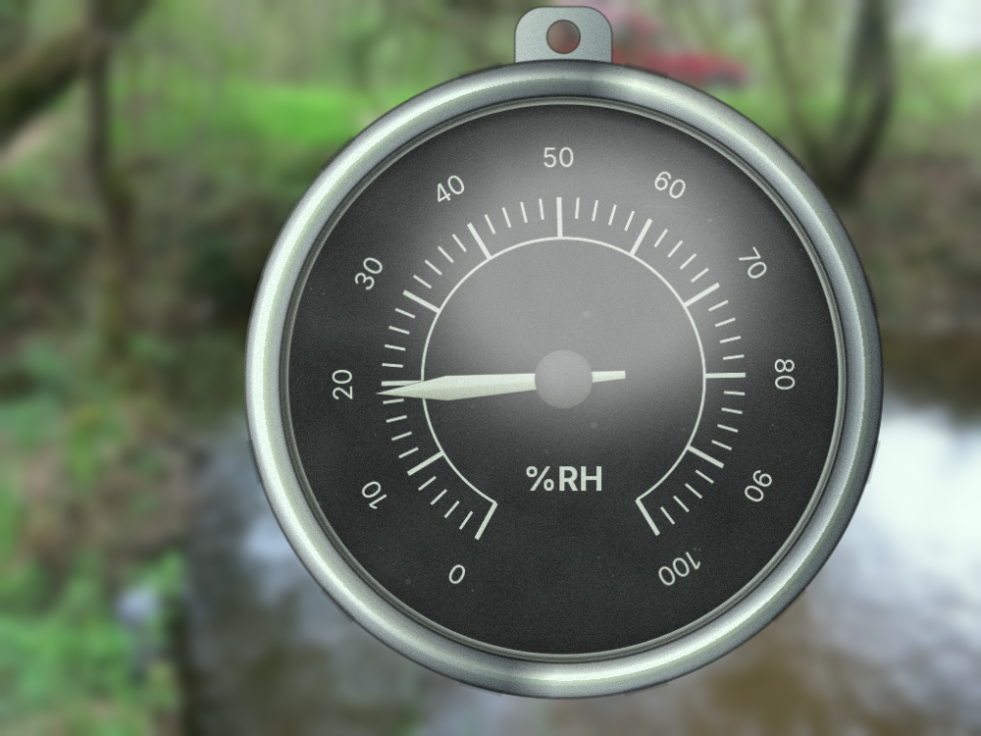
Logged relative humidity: 19 %
